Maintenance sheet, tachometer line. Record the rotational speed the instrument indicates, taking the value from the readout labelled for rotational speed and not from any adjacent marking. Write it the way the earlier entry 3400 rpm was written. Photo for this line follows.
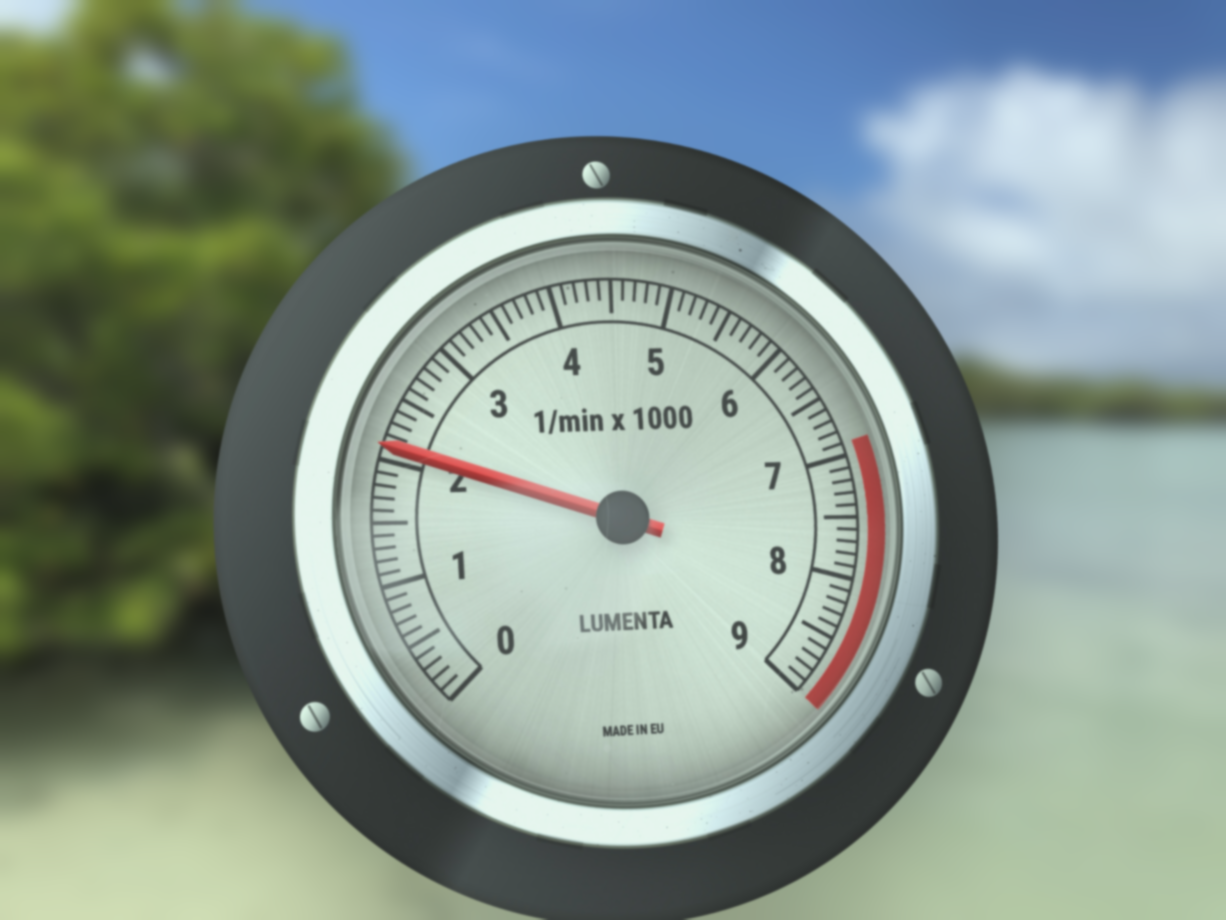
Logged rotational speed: 2100 rpm
